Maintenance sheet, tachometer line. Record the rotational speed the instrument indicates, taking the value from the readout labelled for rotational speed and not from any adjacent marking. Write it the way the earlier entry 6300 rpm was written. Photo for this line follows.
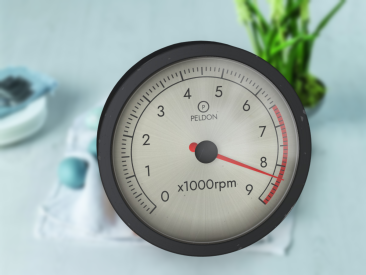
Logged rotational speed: 8300 rpm
